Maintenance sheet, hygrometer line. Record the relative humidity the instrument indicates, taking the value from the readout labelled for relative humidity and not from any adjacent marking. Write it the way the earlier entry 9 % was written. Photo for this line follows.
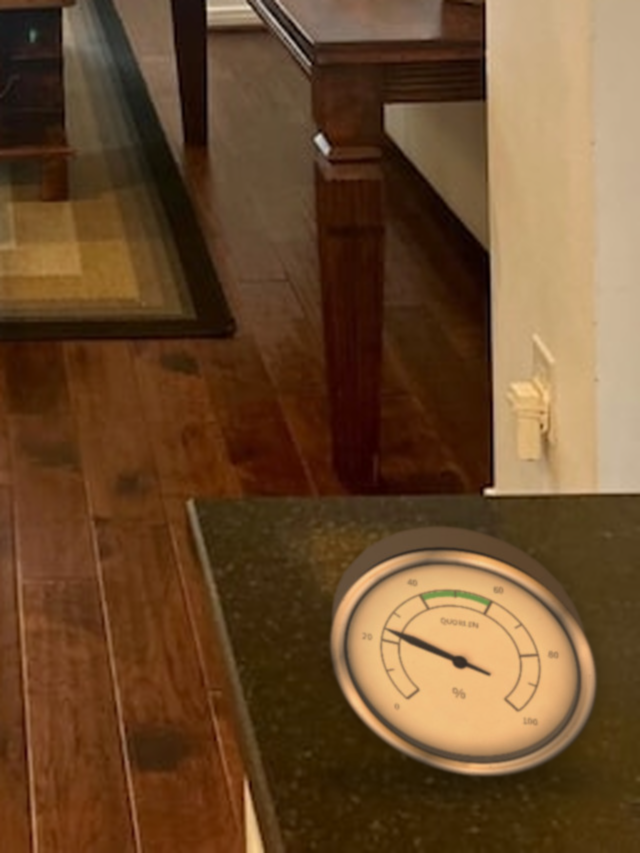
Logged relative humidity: 25 %
